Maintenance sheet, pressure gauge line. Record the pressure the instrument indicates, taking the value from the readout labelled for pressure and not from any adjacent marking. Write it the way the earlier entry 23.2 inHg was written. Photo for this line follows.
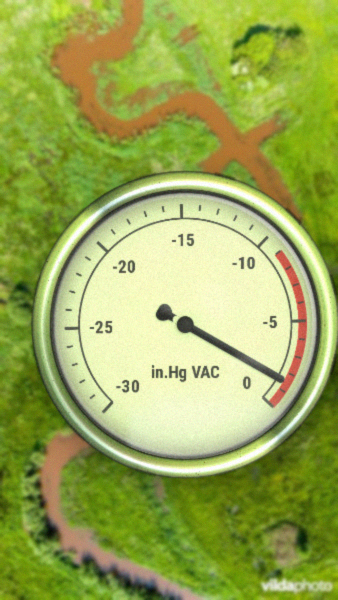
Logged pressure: -1.5 inHg
